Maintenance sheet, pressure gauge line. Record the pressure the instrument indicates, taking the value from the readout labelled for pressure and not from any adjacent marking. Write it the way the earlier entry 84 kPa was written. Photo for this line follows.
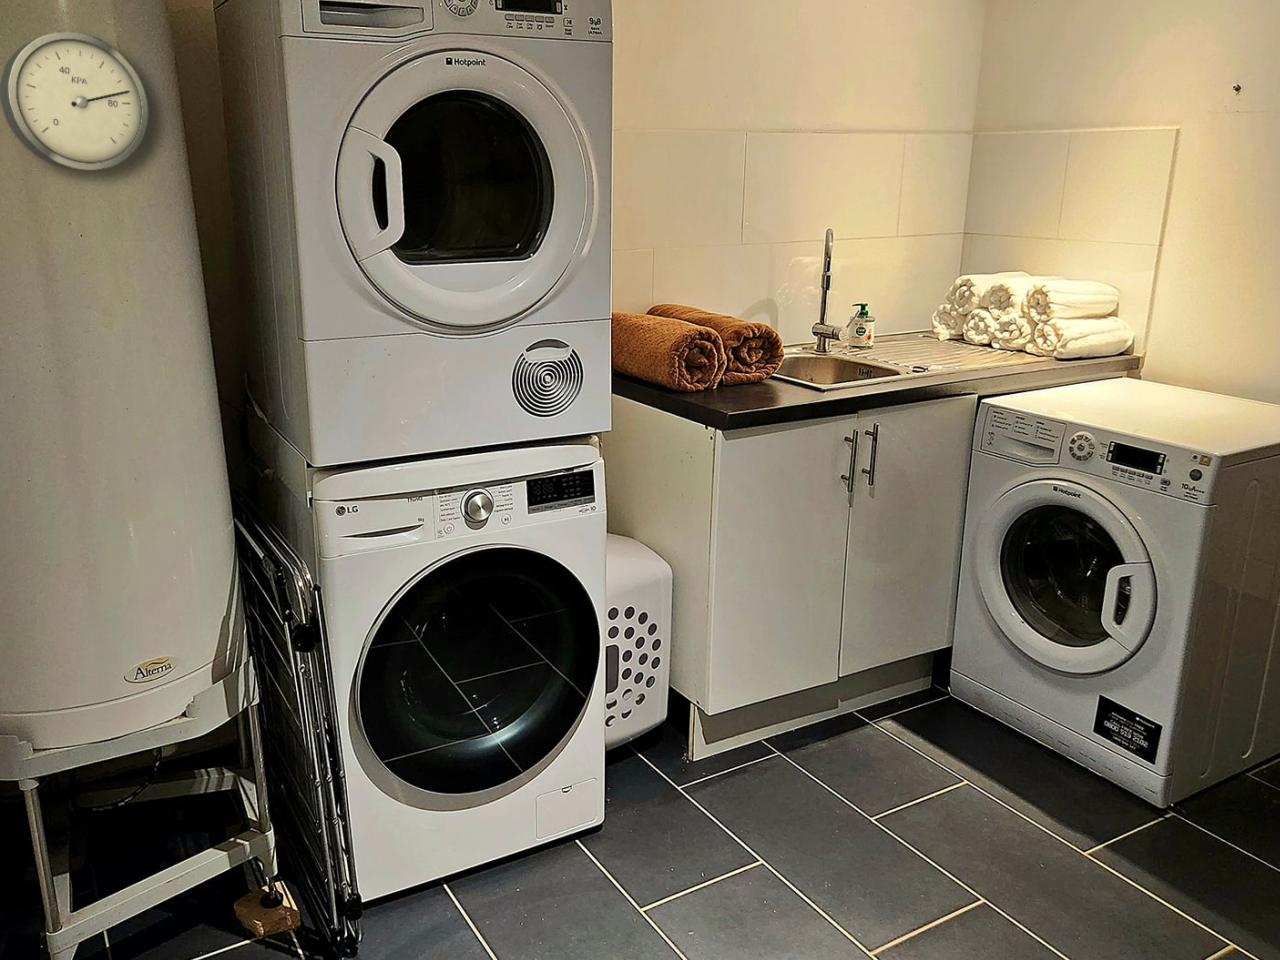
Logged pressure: 75 kPa
